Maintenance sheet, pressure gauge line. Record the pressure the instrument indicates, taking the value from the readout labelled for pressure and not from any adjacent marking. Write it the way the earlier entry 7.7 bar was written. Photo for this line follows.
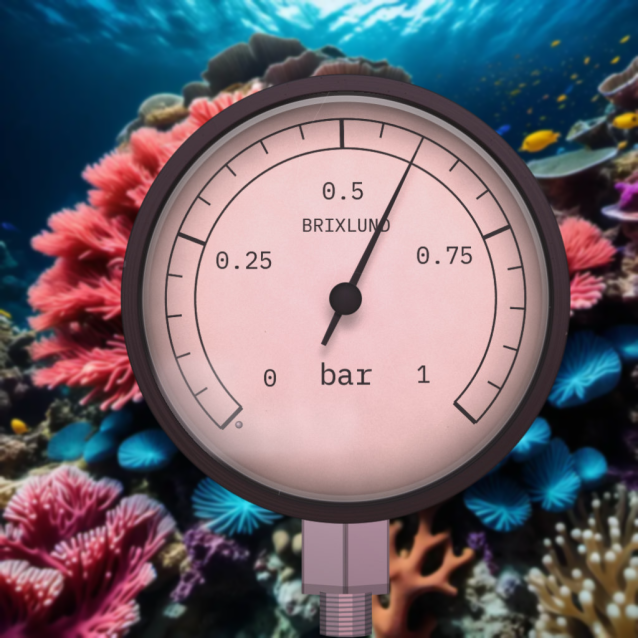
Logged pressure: 0.6 bar
